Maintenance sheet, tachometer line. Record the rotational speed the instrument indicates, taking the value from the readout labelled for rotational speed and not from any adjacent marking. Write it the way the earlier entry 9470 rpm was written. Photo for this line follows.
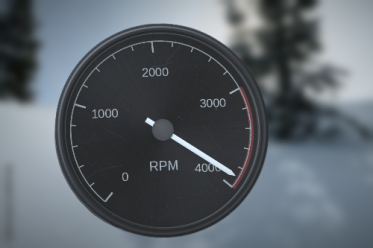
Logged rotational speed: 3900 rpm
